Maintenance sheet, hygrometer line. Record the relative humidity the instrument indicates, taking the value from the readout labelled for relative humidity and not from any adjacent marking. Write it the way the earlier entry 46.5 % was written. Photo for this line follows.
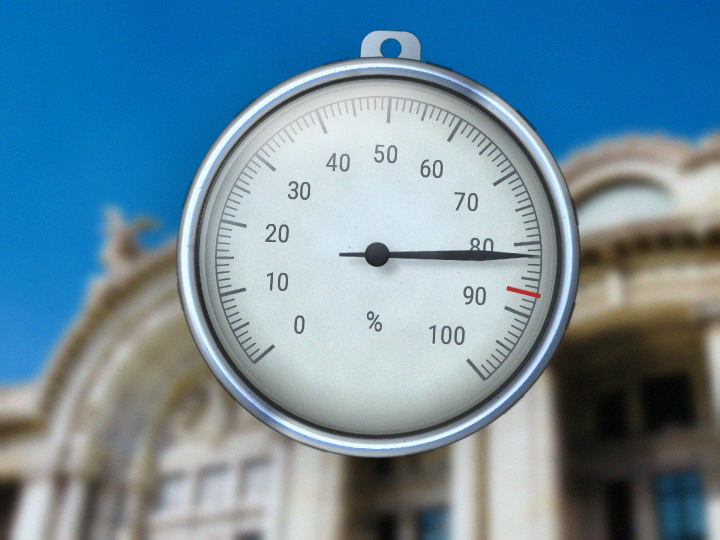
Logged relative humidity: 82 %
